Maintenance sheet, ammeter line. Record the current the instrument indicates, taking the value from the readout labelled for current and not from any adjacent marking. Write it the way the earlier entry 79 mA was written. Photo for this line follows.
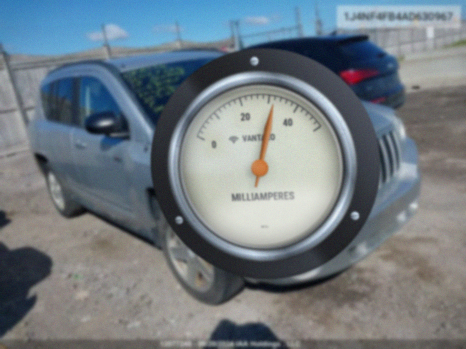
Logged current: 32 mA
